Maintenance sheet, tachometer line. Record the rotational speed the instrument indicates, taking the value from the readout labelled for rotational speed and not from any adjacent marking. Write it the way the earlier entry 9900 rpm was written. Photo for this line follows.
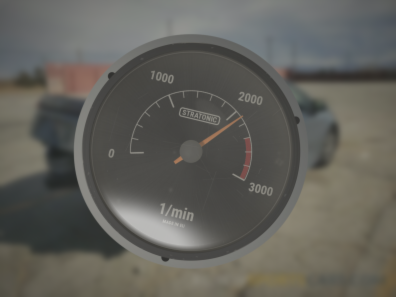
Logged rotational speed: 2100 rpm
